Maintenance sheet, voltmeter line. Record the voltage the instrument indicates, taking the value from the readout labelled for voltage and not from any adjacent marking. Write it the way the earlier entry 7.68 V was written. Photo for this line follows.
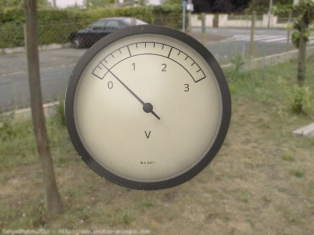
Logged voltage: 0.3 V
